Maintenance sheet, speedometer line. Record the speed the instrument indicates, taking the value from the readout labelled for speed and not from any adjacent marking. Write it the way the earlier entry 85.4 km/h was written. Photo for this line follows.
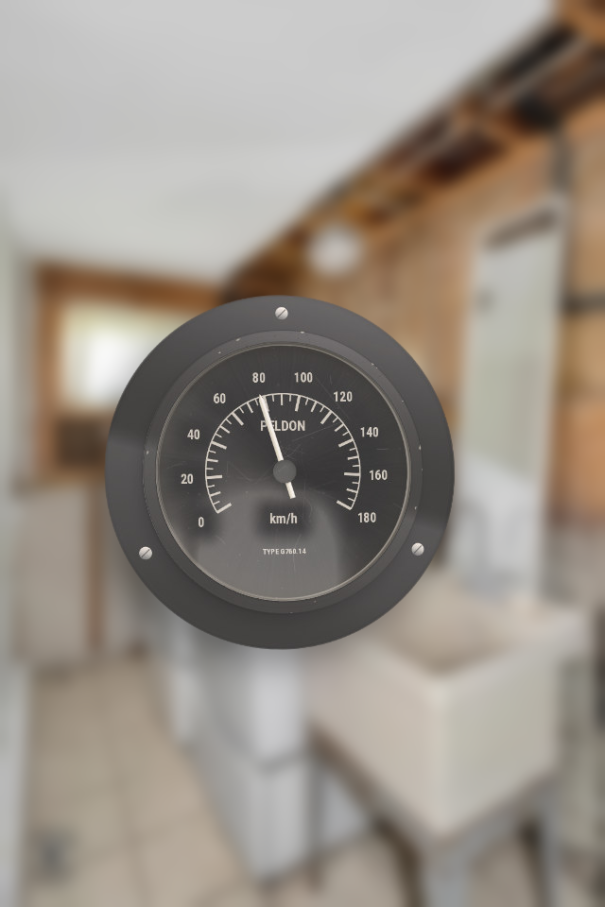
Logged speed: 77.5 km/h
